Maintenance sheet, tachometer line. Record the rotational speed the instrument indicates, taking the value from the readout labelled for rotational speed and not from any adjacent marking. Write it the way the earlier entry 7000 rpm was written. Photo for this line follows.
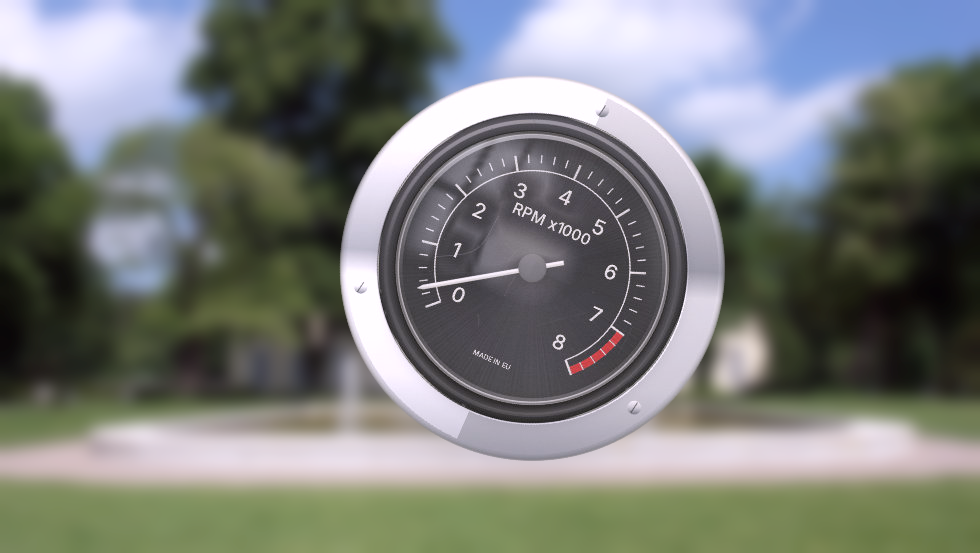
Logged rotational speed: 300 rpm
